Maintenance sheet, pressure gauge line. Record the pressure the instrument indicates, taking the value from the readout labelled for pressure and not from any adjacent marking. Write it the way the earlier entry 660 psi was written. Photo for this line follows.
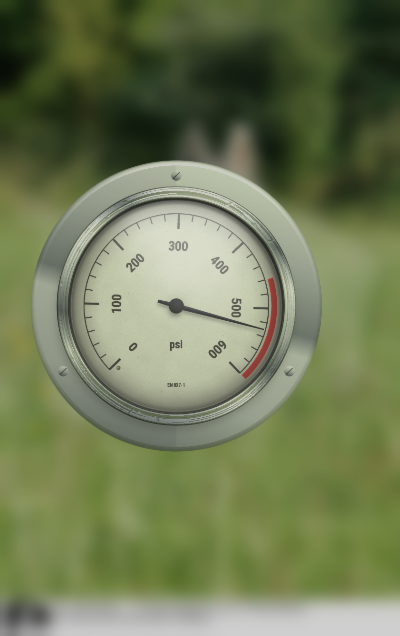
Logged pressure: 530 psi
